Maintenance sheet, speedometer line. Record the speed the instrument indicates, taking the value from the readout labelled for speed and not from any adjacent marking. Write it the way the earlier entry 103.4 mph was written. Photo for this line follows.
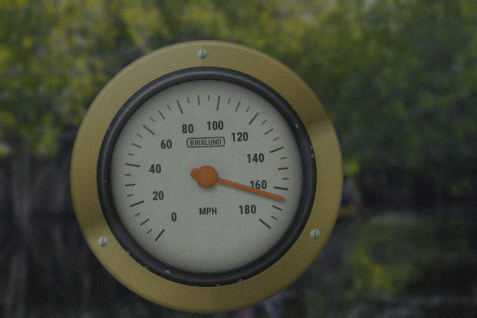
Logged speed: 165 mph
